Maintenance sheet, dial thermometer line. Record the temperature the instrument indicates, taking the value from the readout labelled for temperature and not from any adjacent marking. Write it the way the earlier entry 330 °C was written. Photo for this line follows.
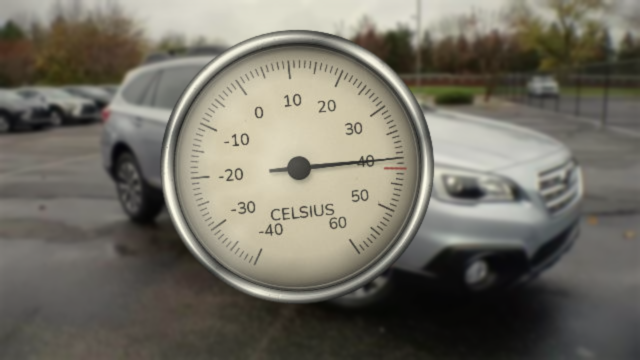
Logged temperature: 40 °C
